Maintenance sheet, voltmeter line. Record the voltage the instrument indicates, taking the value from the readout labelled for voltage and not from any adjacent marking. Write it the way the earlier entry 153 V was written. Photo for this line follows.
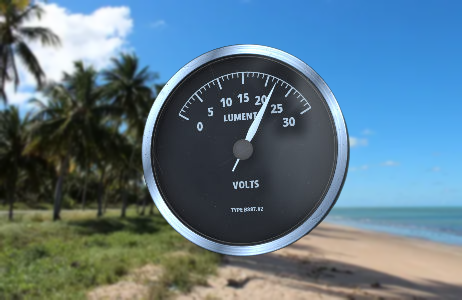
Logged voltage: 22 V
